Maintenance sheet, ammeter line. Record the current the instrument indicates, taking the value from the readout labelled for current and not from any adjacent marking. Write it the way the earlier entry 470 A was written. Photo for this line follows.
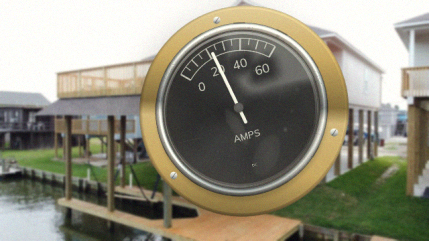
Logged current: 22.5 A
